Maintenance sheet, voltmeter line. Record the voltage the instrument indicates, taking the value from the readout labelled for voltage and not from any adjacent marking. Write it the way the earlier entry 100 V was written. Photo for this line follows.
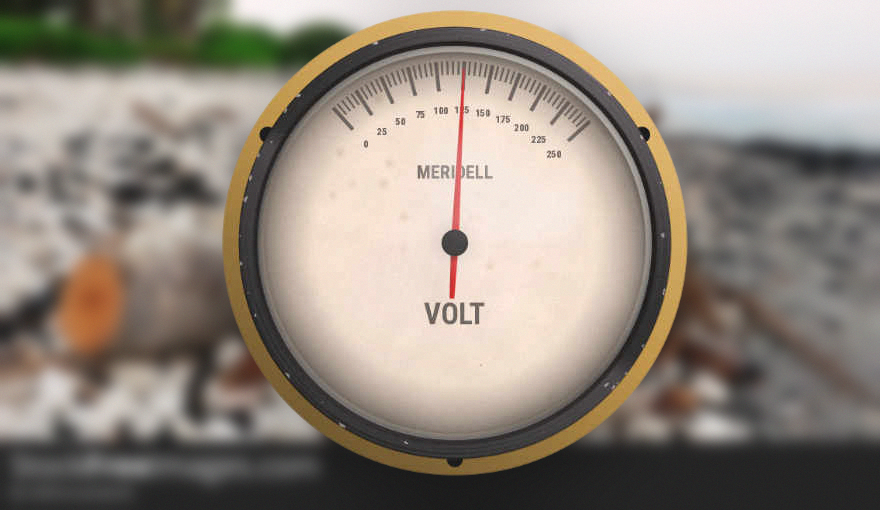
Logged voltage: 125 V
